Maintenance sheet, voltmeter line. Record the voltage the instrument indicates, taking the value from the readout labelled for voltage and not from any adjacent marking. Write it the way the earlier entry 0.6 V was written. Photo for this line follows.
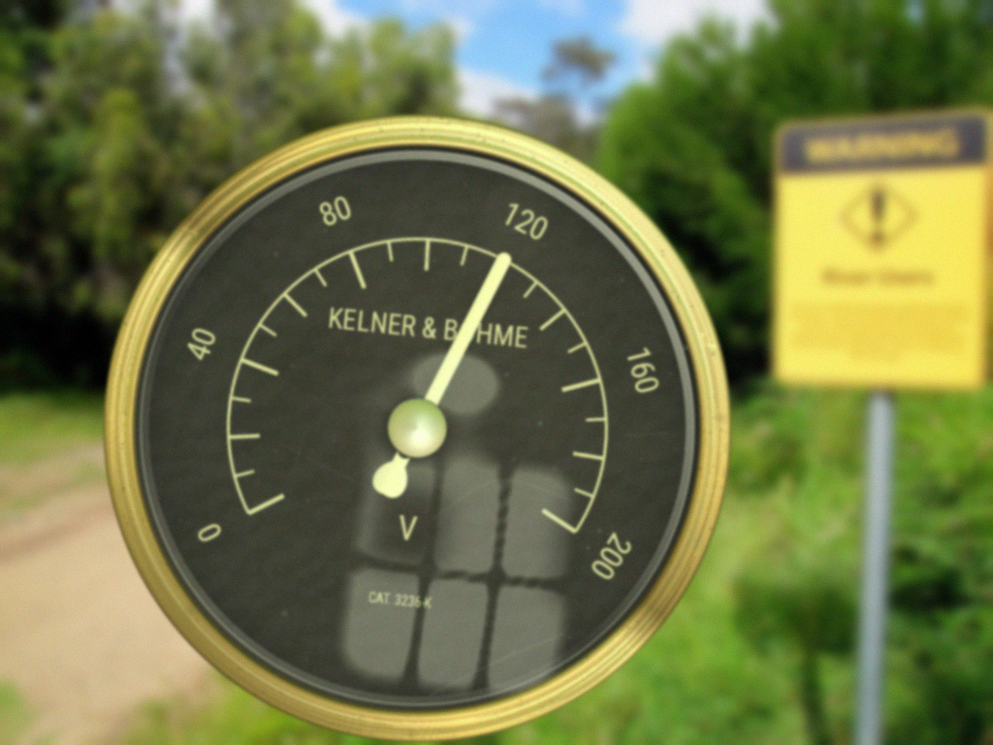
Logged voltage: 120 V
